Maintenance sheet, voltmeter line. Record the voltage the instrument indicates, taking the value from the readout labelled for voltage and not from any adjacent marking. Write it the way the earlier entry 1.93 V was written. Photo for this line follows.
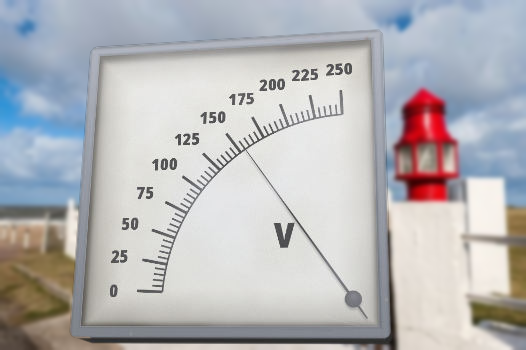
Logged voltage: 155 V
